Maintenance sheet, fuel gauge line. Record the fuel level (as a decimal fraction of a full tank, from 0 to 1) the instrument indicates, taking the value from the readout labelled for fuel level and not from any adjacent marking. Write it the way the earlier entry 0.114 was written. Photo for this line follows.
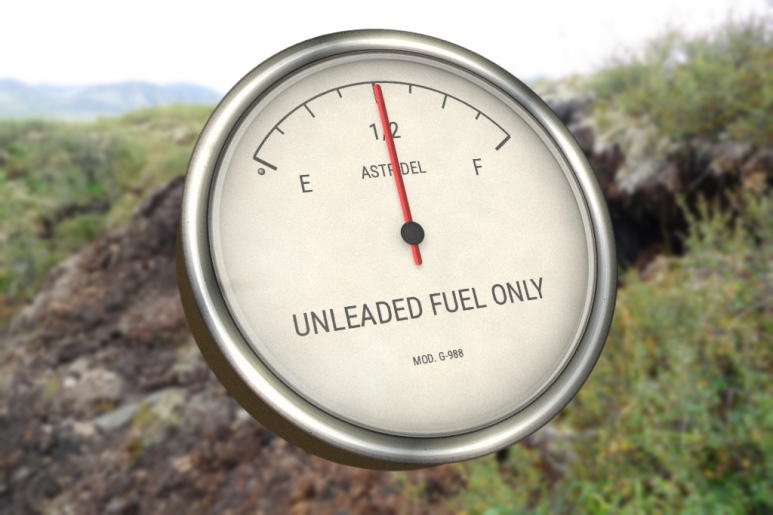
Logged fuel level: 0.5
